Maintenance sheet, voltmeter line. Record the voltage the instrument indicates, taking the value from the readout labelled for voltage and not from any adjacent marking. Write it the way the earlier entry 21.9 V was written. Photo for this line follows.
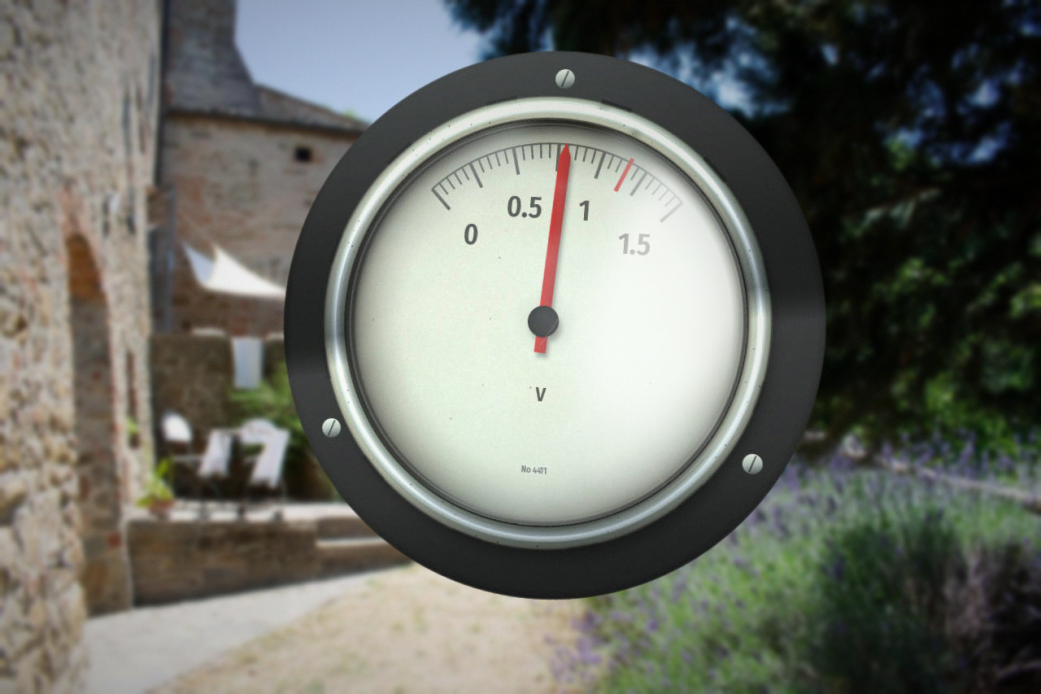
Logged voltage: 0.8 V
